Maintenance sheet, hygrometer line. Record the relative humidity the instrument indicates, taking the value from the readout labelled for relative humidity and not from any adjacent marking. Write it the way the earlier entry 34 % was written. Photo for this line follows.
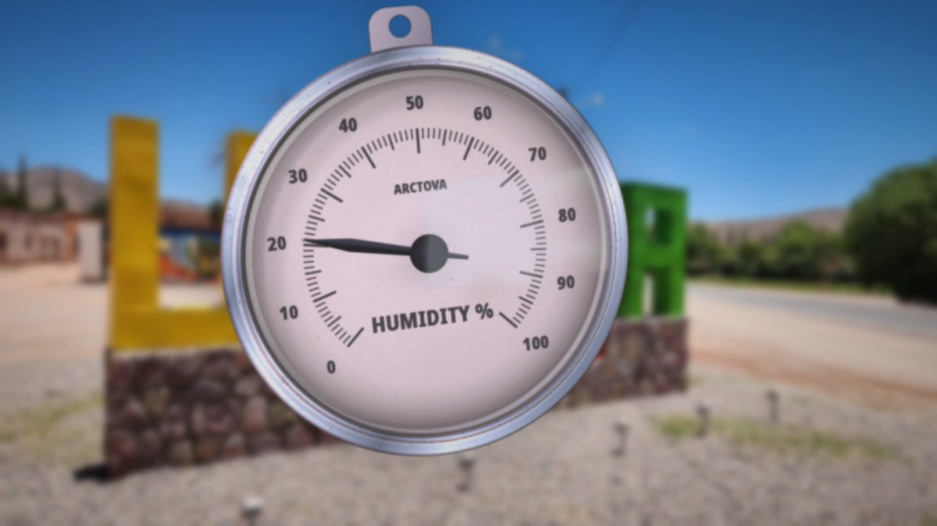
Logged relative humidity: 21 %
